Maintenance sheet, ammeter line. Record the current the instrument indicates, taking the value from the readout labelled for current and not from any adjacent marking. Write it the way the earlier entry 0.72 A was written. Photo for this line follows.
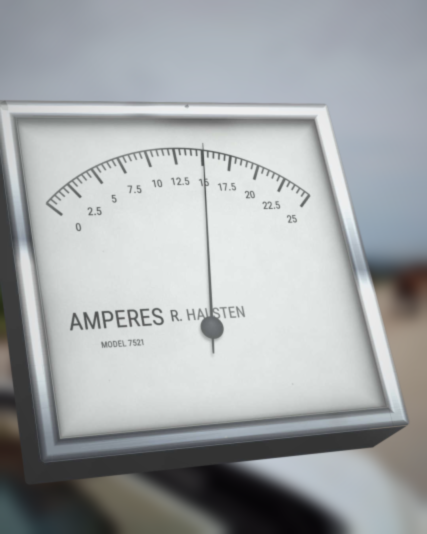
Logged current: 15 A
